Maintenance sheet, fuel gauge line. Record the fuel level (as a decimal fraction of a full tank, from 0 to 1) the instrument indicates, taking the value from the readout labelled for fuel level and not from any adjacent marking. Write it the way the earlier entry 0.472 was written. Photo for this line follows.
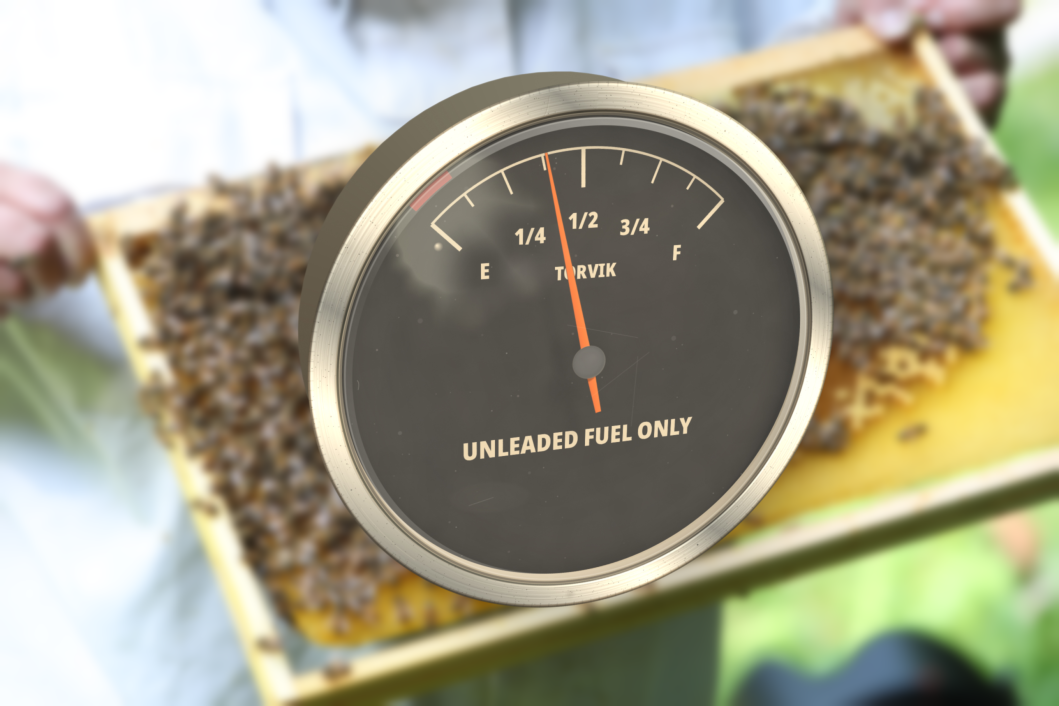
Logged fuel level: 0.375
